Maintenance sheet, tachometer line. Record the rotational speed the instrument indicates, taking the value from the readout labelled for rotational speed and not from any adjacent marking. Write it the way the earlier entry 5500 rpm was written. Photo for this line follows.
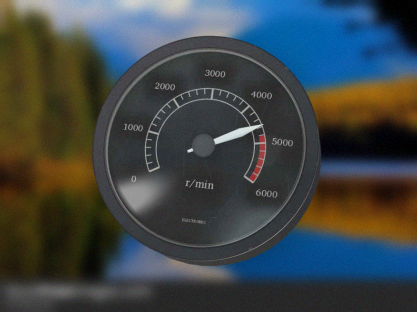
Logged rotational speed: 4600 rpm
